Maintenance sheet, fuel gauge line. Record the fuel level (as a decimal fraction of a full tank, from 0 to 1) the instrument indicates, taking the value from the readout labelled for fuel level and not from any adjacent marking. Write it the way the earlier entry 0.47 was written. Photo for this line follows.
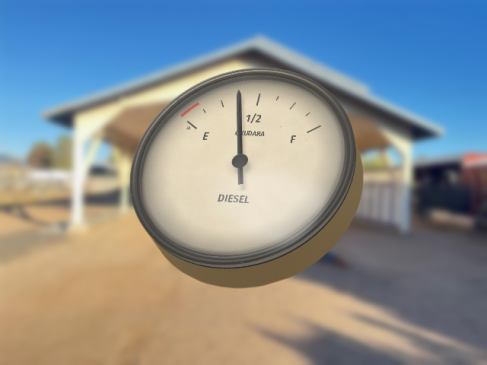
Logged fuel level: 0.375
